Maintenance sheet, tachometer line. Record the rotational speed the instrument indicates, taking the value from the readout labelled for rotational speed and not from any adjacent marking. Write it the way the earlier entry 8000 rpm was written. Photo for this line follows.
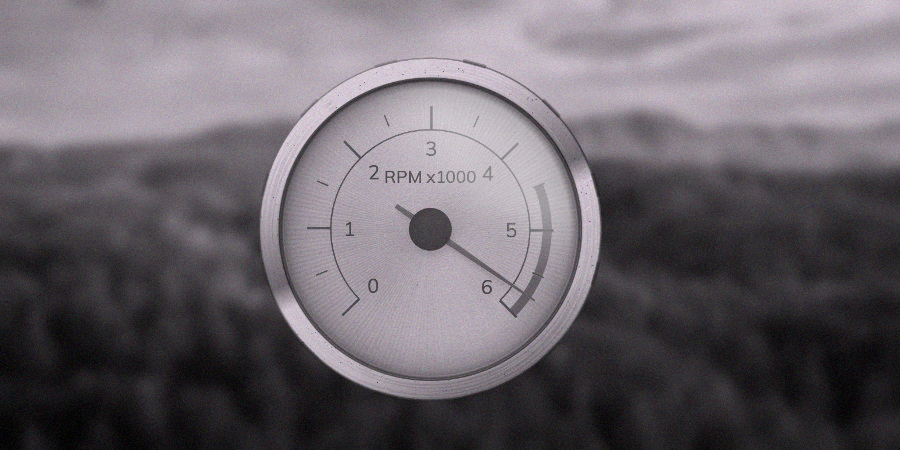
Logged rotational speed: 5750 rpm
